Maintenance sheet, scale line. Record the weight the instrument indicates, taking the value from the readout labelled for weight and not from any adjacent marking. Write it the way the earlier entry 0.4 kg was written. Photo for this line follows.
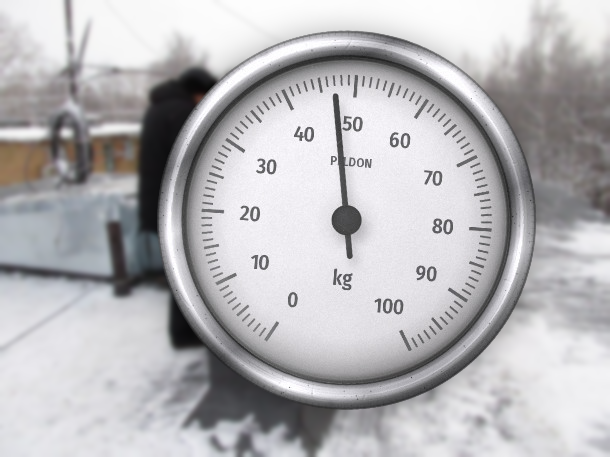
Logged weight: 47 kg
